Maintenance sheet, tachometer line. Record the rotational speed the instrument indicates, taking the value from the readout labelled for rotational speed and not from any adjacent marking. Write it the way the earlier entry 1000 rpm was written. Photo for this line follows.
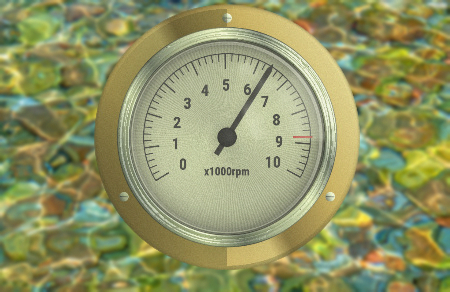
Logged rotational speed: 6400 rpm
